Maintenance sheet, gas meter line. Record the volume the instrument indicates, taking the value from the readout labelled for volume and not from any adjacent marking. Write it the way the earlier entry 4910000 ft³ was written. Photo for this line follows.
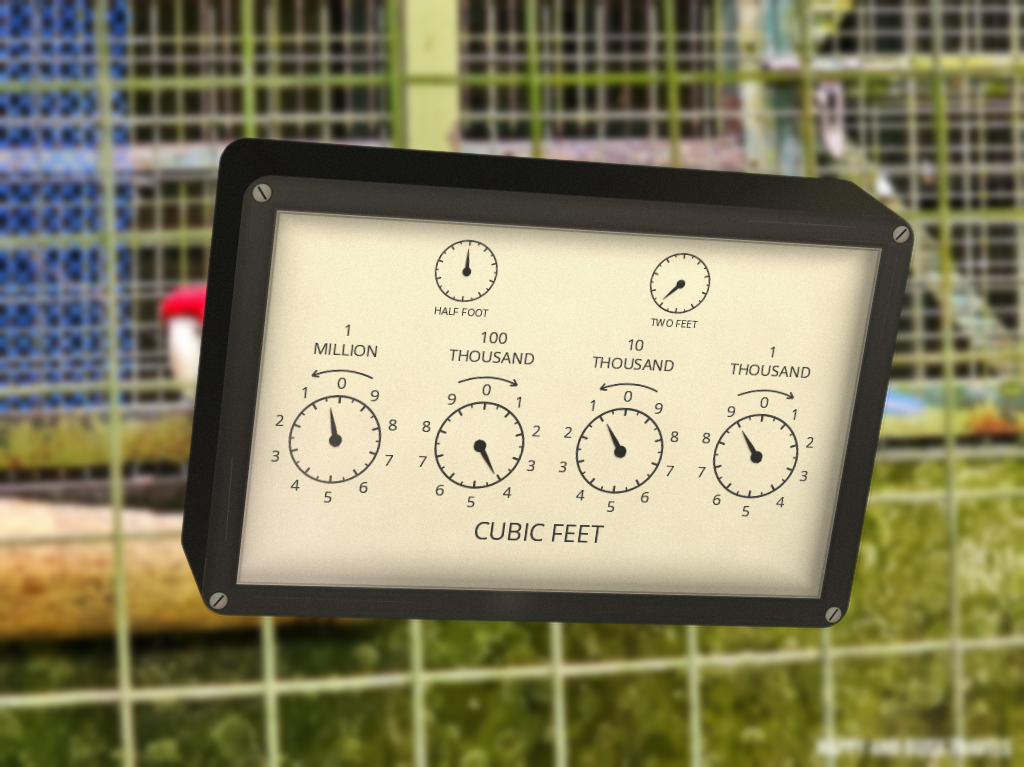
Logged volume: 40900 ft³
